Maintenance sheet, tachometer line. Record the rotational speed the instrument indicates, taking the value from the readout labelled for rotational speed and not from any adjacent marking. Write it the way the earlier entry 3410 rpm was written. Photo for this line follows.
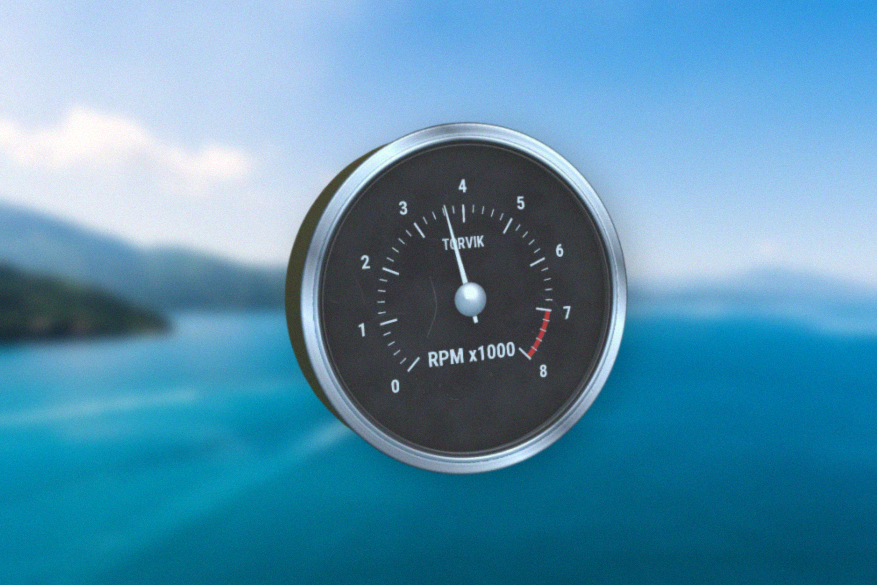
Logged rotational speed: 3600 rpm
